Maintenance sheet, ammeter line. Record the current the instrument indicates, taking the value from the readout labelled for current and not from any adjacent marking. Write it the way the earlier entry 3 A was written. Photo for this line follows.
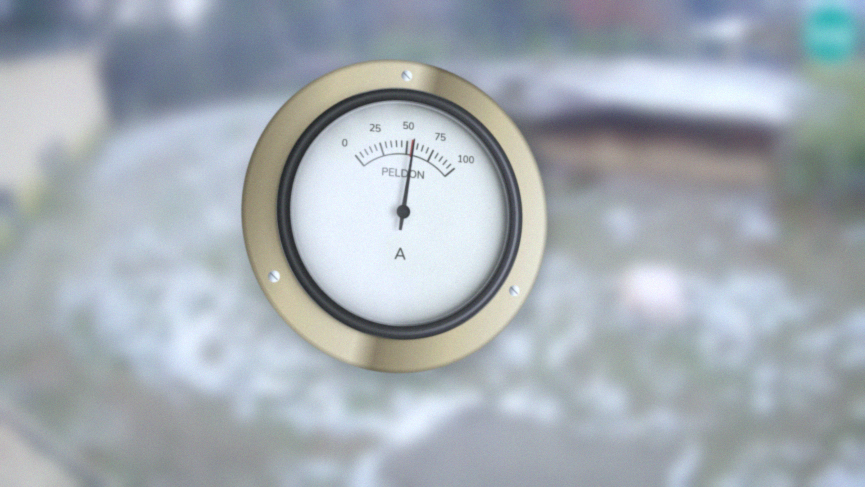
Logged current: 55 A
